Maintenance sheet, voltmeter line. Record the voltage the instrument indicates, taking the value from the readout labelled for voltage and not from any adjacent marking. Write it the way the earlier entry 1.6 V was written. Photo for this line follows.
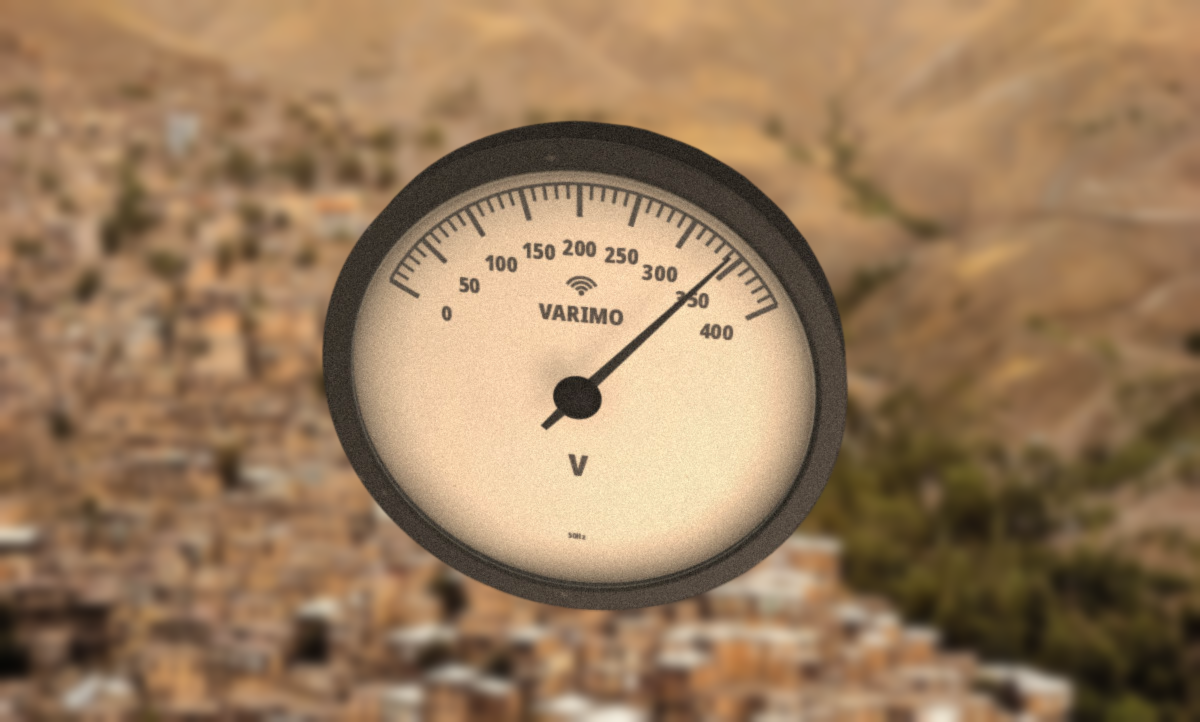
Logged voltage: 340 V
